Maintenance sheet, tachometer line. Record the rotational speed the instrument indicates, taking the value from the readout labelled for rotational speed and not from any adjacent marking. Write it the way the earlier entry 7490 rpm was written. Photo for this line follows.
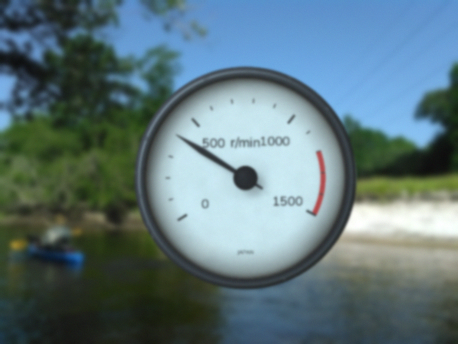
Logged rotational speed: 400 rpm
